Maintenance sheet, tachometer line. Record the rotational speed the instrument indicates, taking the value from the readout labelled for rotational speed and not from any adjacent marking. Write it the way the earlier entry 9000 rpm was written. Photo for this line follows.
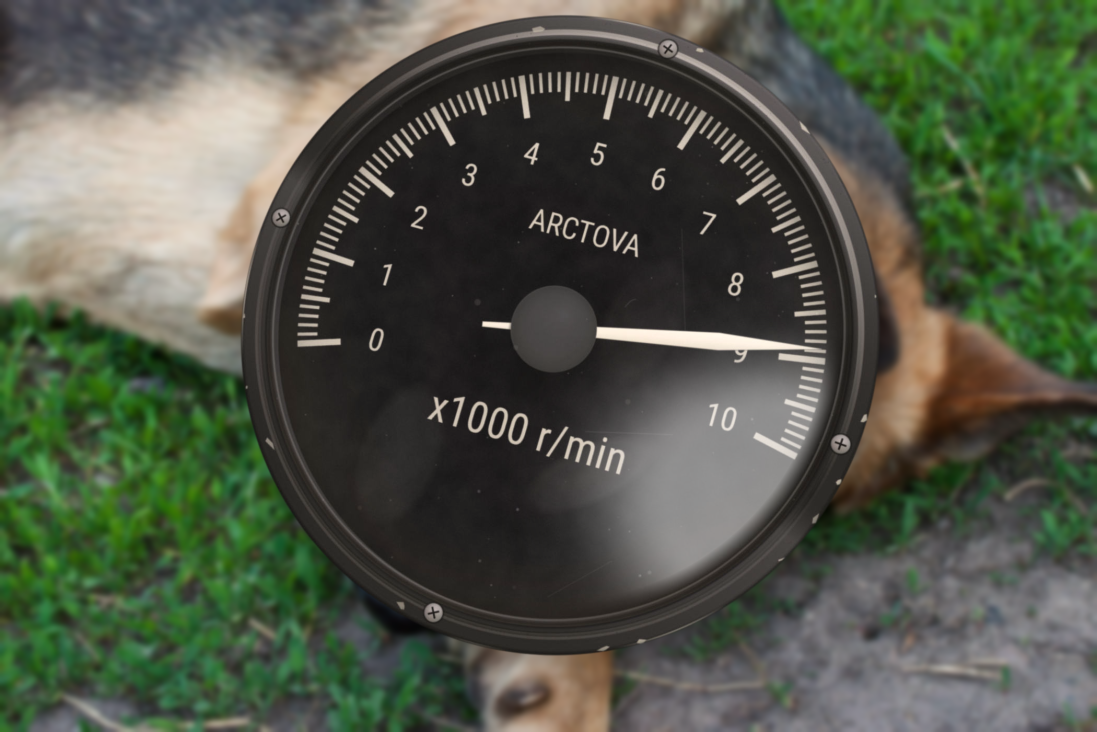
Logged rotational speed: 8900 rpm
